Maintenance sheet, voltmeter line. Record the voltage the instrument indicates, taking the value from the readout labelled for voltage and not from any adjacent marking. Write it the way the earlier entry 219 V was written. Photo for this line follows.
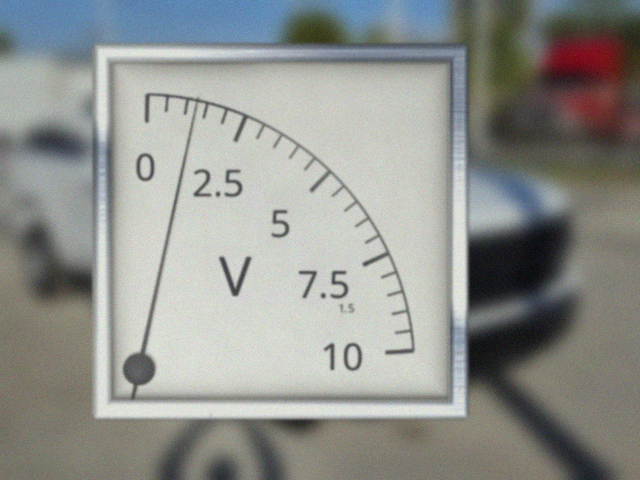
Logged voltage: 1.25 V
